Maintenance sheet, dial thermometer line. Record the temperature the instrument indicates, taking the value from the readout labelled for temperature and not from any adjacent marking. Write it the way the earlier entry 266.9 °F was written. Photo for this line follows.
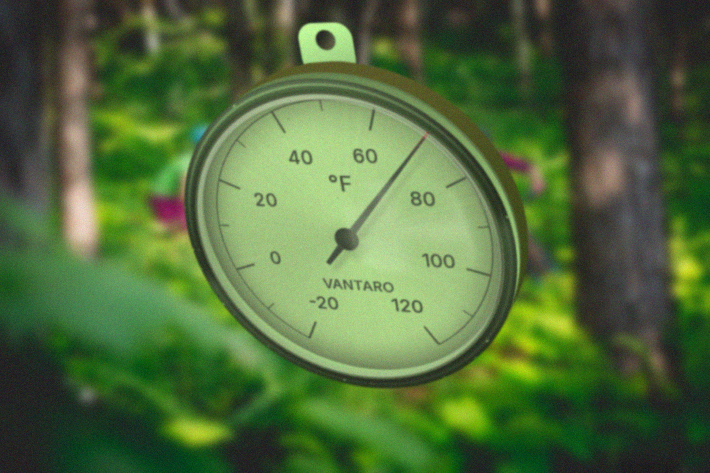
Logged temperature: 70 °F
